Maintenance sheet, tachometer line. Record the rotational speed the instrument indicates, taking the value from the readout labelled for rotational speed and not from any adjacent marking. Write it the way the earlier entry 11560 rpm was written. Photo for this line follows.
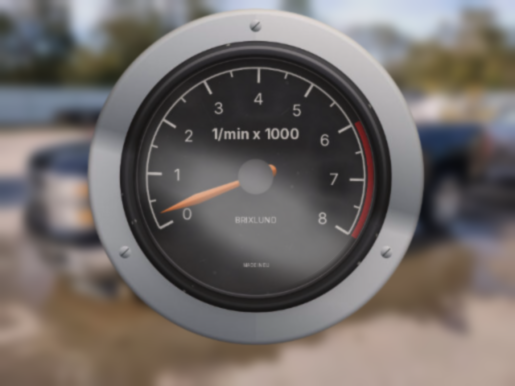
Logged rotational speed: 250 rpm
